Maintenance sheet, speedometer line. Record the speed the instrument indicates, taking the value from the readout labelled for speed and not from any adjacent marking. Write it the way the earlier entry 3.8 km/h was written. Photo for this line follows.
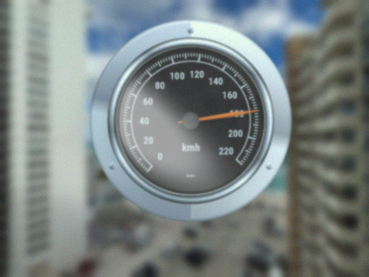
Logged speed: 180 km/h
